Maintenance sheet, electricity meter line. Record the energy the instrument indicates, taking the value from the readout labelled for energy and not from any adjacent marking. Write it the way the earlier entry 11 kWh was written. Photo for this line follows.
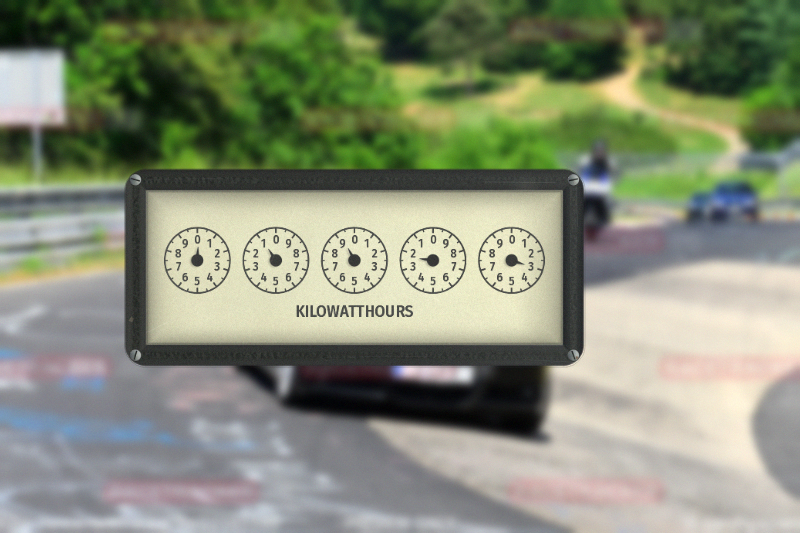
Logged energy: 923 kWh
